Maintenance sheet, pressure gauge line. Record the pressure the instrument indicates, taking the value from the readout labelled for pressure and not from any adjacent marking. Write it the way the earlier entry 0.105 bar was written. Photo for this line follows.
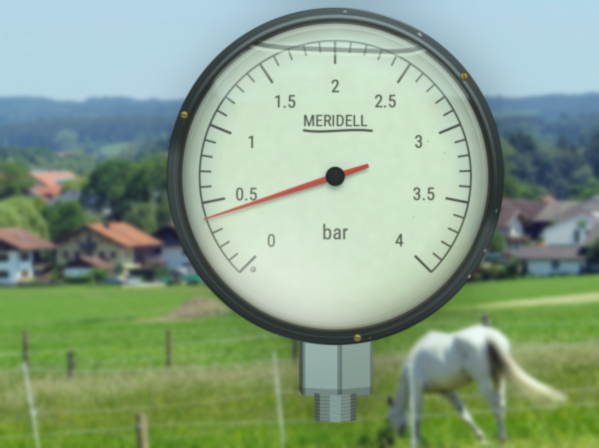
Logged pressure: 0.4 bar
